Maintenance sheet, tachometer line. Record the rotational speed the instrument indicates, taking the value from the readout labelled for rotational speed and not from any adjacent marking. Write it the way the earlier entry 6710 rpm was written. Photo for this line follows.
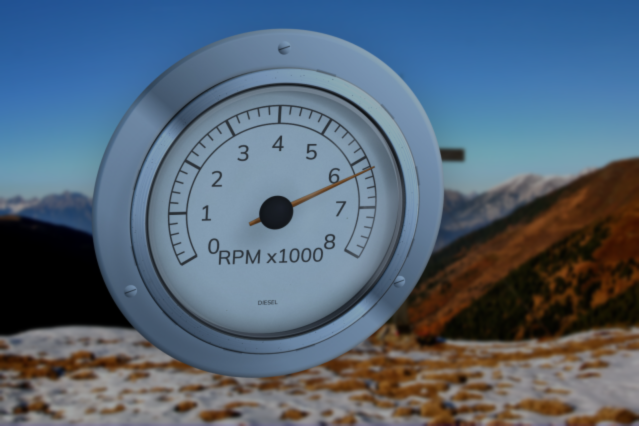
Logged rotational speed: 6200 rpm
